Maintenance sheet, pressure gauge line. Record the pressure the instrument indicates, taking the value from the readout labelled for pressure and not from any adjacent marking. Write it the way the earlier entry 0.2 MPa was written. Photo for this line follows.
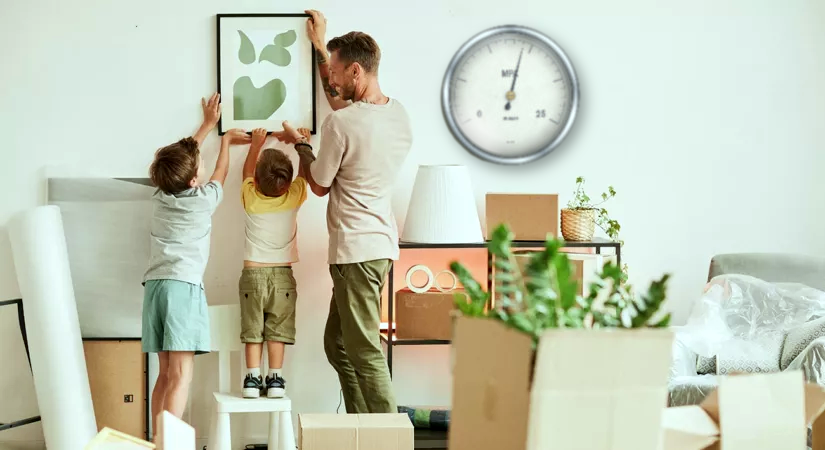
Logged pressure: 14 MPa
